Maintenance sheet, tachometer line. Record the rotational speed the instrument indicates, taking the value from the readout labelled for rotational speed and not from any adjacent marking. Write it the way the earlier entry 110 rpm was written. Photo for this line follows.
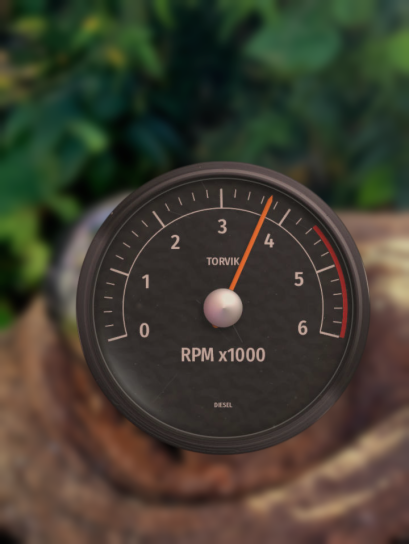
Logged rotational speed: 3700 rpm
